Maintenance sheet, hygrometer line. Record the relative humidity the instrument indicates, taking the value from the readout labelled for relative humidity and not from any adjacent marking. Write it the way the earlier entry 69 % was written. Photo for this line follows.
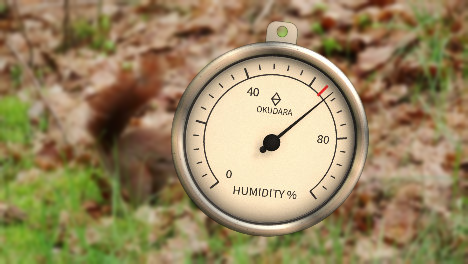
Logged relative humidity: 66 %
